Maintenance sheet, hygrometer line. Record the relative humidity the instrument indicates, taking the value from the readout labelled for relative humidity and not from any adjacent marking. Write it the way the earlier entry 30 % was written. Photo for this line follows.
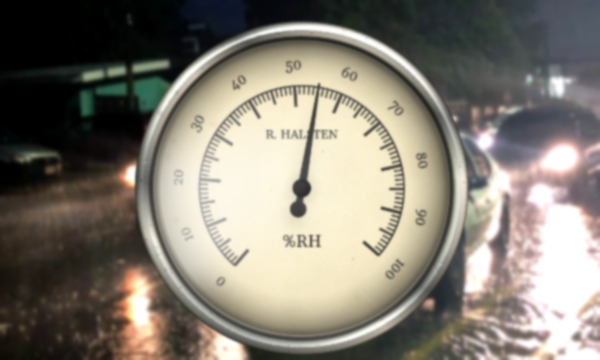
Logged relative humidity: 55 %
